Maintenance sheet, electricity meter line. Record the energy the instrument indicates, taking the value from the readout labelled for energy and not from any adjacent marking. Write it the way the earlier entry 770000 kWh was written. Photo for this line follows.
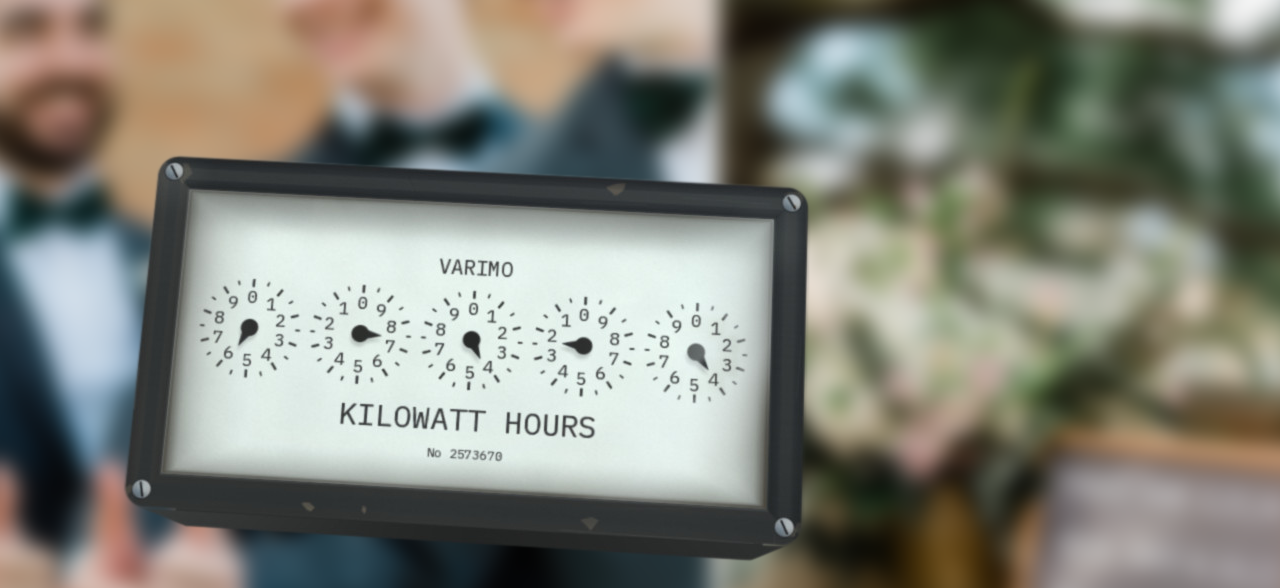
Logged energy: 57424 kWh
